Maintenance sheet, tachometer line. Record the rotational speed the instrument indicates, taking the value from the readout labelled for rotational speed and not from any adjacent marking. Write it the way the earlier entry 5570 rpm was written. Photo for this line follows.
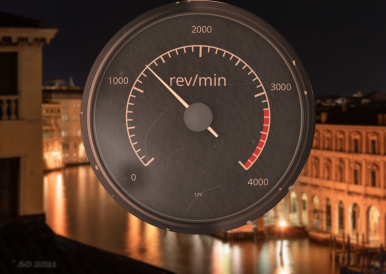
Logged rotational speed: 1300 rpm
